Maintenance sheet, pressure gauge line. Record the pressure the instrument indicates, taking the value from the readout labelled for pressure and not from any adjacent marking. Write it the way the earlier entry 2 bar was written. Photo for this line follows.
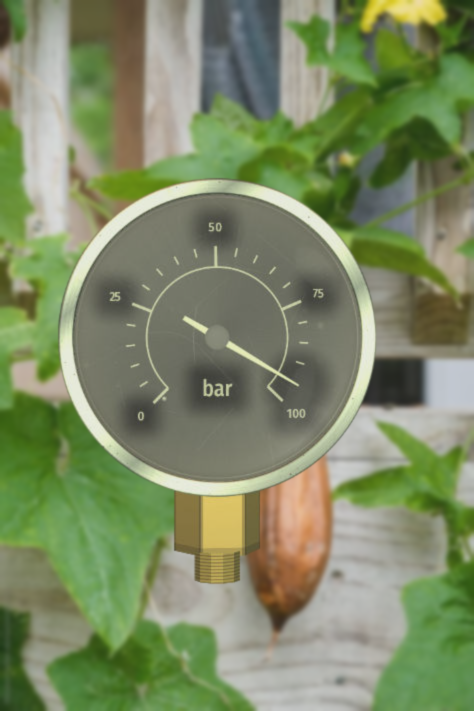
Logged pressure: 95 bar
